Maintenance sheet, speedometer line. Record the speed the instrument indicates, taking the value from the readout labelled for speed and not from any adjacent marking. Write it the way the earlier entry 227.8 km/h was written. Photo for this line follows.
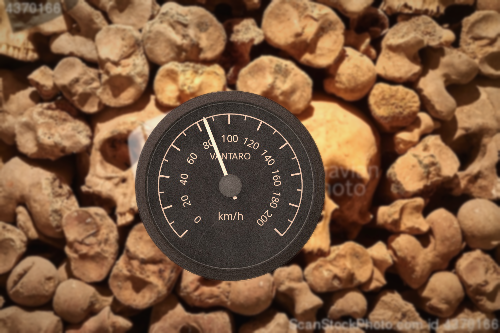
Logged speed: 85 km/h
